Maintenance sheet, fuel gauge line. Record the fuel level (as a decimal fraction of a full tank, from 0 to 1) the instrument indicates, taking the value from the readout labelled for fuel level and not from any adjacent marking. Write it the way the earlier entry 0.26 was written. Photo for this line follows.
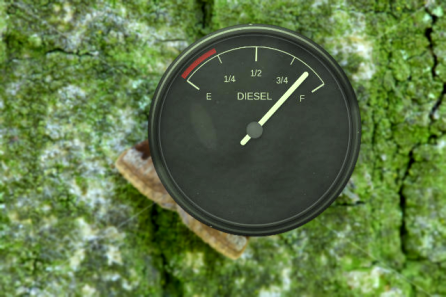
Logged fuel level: 0.875
